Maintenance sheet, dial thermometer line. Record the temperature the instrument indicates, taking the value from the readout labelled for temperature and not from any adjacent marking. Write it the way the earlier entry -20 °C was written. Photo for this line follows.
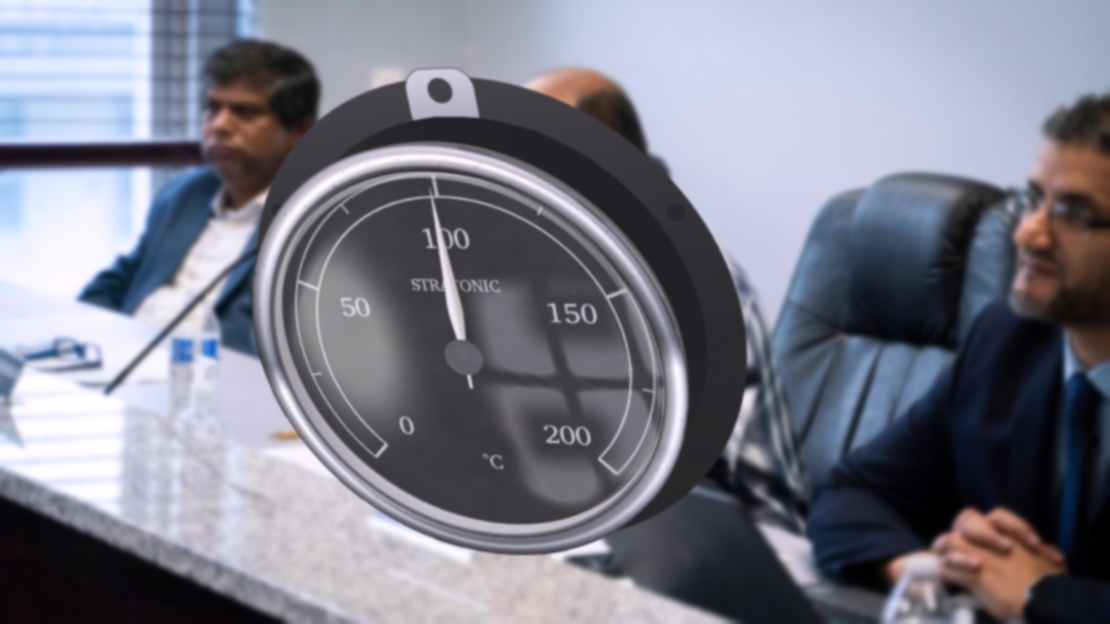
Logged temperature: 100 °C
